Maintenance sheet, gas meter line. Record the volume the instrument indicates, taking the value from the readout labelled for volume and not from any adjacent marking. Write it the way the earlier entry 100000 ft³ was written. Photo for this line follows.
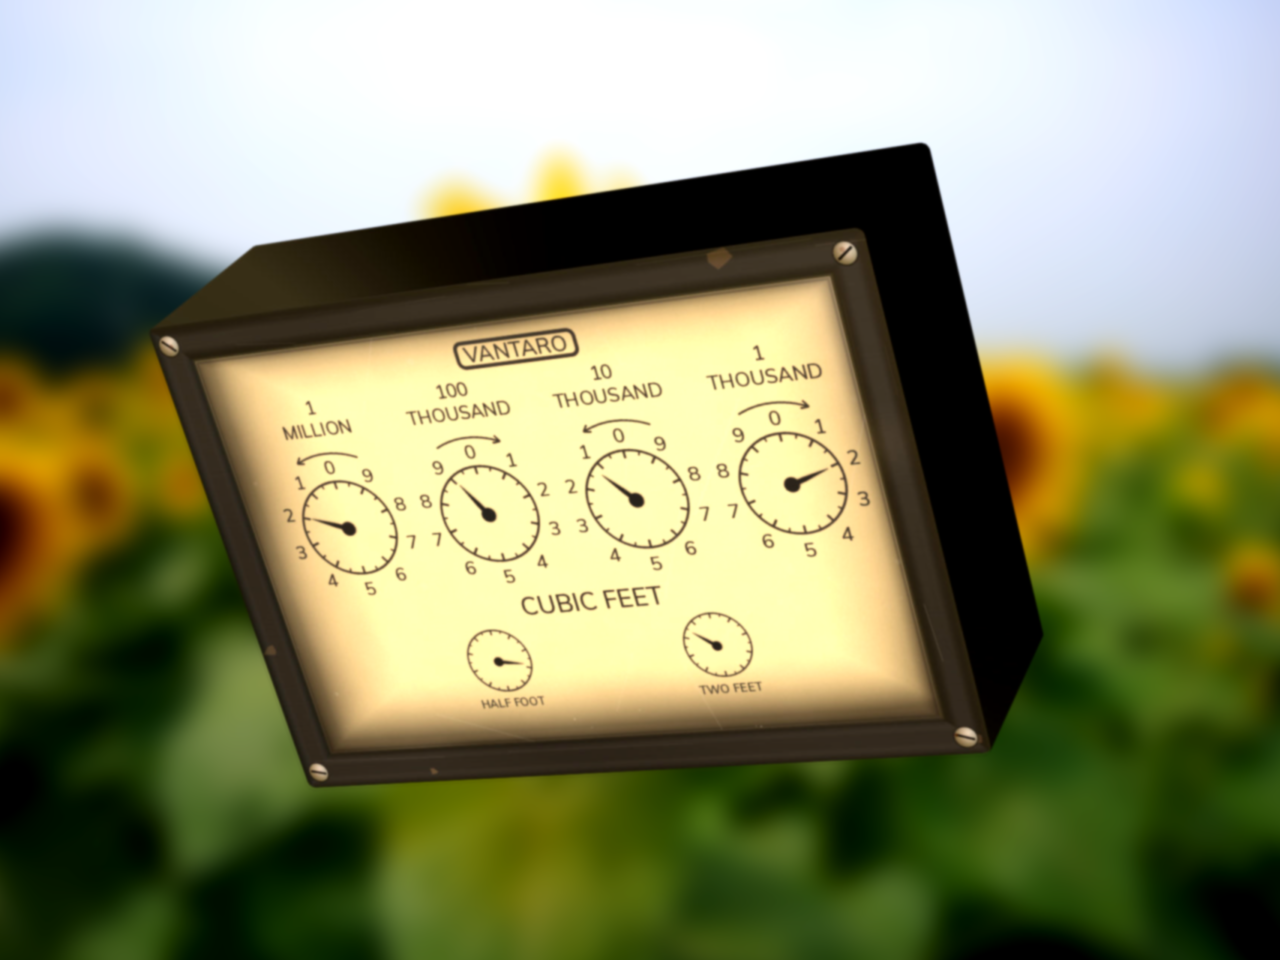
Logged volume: 191200 ft³
